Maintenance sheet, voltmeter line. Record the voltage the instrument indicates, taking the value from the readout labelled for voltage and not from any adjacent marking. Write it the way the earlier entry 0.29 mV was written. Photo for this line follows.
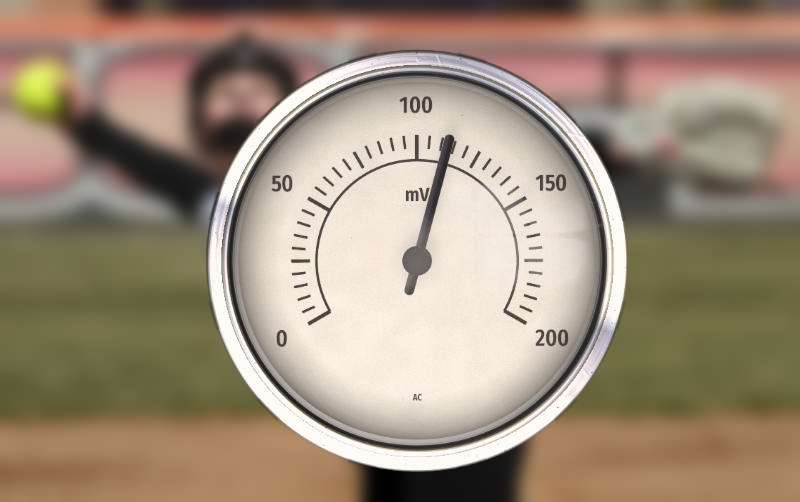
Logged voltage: 112.5 mV
